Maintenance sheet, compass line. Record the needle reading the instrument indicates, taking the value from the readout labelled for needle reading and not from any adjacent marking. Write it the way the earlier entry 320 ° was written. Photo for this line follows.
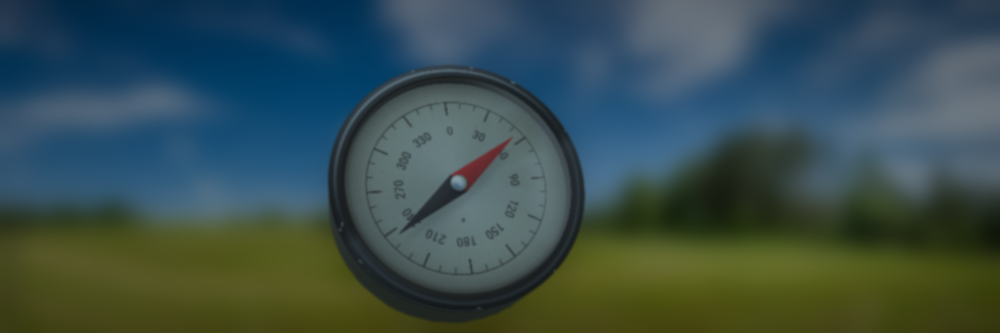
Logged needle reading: 55 °
